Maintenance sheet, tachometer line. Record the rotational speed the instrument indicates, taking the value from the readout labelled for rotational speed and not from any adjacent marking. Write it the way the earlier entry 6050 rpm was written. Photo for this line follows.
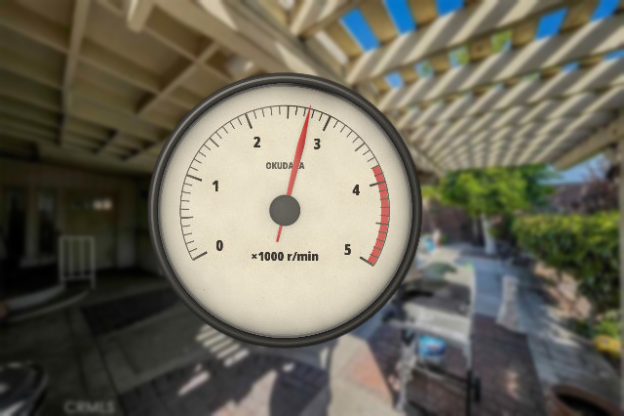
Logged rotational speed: 2750 rpm
